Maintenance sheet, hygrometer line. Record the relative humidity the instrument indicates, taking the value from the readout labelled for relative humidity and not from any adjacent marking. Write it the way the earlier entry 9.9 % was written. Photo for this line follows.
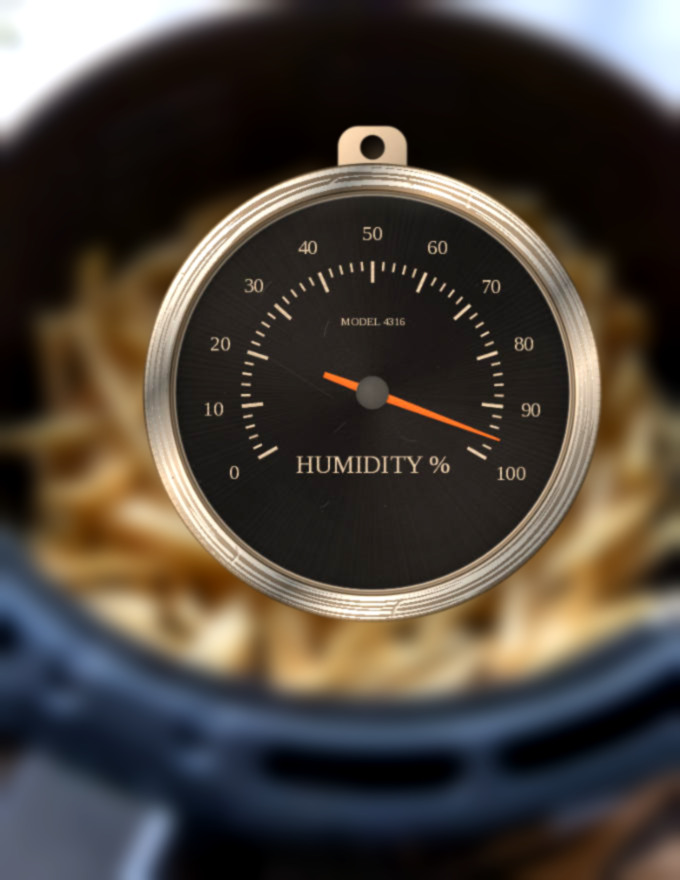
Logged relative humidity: 96 %
